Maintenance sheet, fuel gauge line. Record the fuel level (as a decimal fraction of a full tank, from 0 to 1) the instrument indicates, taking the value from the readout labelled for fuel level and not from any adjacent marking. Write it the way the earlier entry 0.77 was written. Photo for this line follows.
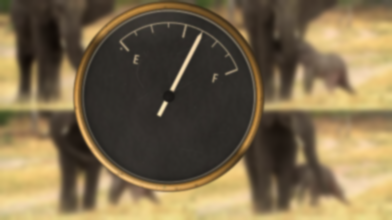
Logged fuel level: 0.625
